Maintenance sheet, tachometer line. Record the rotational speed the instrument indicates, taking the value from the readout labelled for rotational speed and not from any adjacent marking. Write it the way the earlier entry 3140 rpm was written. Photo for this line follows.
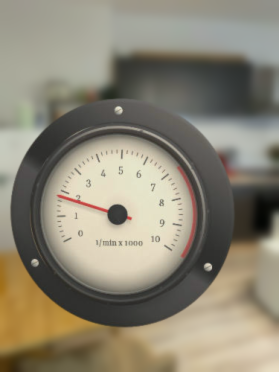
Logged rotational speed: 1800 rpm
